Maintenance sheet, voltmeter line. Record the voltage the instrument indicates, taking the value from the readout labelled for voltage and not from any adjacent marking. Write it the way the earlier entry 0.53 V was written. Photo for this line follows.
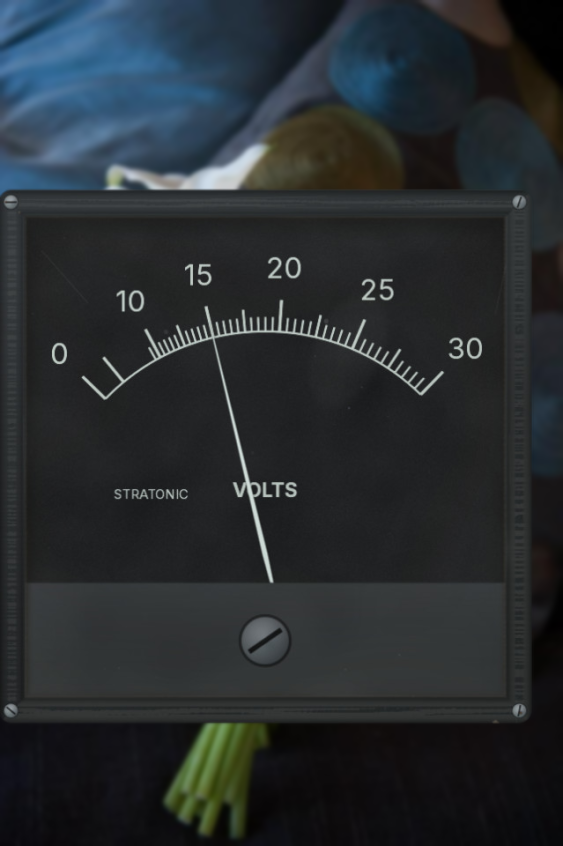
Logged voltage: 15 V
